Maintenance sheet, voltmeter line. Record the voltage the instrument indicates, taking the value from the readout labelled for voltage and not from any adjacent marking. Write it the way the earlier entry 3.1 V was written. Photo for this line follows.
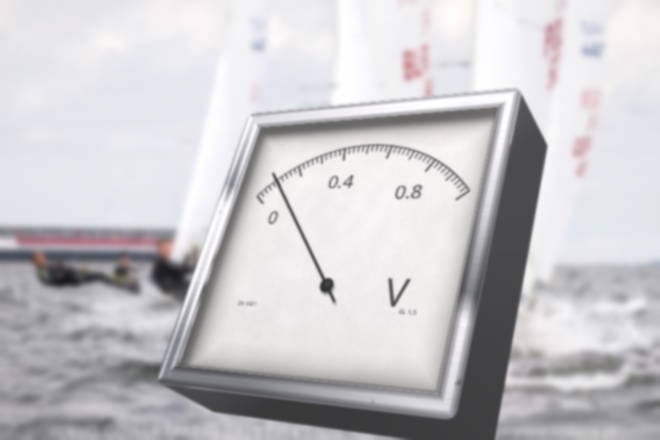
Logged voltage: 0.1 V
